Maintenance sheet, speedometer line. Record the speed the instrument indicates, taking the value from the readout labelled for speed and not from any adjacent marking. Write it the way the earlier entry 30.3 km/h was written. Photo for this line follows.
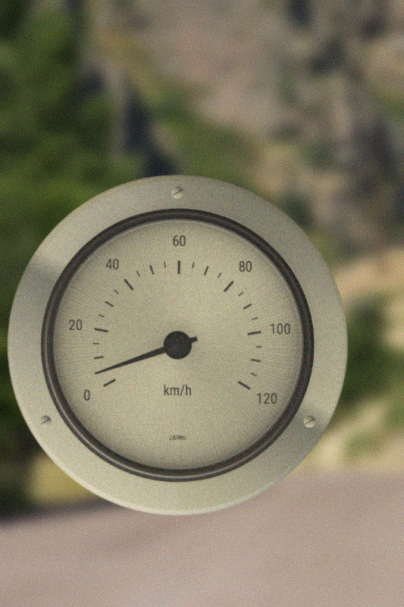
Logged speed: 5 km/h
